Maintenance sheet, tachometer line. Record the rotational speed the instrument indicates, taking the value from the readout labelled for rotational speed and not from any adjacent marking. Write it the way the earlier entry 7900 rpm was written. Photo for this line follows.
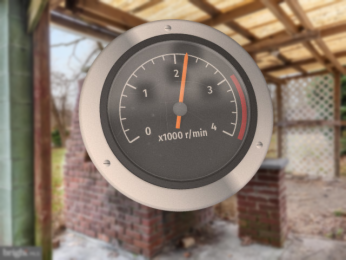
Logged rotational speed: 2200 rpm
